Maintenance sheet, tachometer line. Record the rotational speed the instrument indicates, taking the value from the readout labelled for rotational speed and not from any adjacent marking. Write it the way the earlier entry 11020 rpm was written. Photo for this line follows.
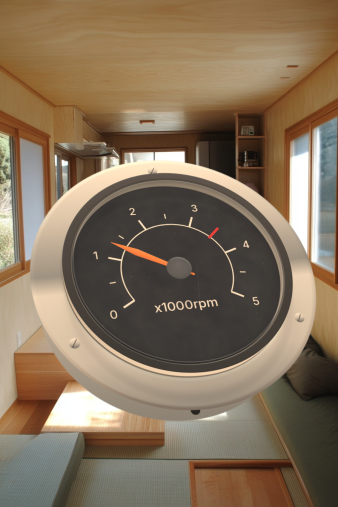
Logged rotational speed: 1250 rpm
